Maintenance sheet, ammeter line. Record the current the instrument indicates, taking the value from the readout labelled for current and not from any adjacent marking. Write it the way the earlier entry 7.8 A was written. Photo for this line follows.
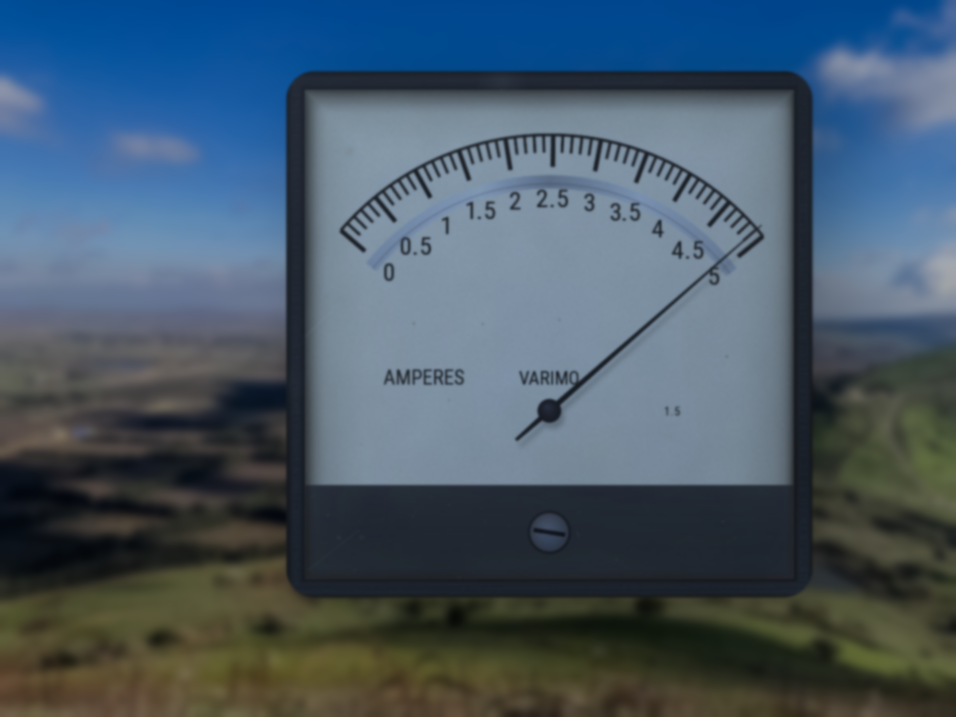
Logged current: 4.9 A
